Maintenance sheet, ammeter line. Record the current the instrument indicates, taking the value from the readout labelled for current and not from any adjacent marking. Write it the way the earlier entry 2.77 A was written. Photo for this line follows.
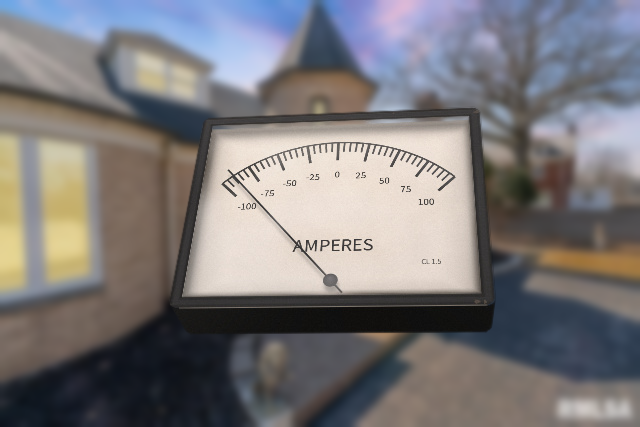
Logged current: -90 A
